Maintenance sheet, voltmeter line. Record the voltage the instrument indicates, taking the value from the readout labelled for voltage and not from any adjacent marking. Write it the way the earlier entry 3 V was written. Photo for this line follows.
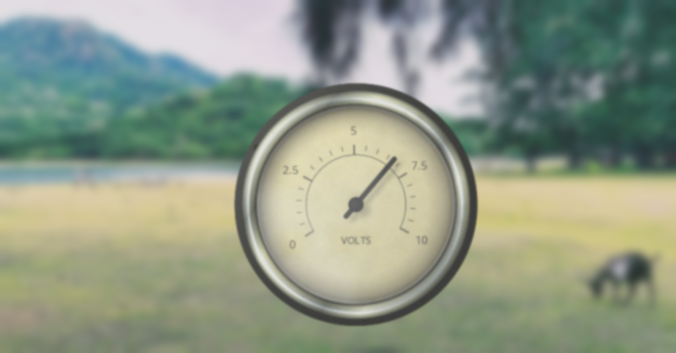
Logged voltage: 6.75 V
